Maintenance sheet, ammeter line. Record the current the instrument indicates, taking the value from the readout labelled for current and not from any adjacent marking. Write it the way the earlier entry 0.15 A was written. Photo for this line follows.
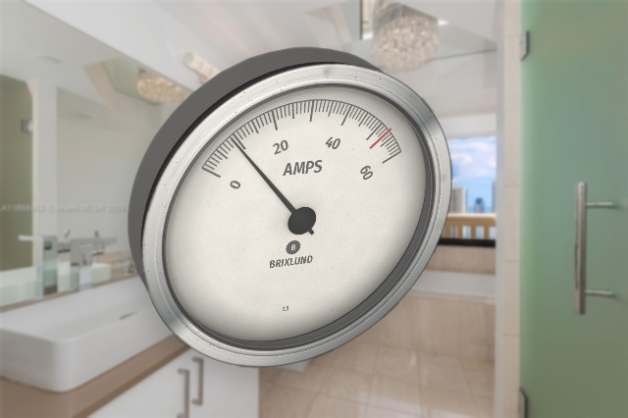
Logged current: 9 A
